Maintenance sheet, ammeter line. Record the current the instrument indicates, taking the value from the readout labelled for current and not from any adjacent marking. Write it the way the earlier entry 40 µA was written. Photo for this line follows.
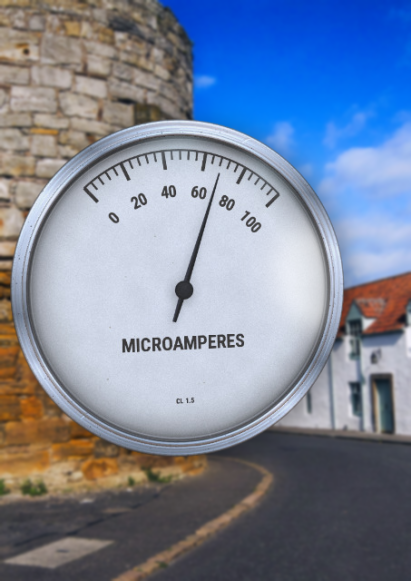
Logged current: 68 µA
